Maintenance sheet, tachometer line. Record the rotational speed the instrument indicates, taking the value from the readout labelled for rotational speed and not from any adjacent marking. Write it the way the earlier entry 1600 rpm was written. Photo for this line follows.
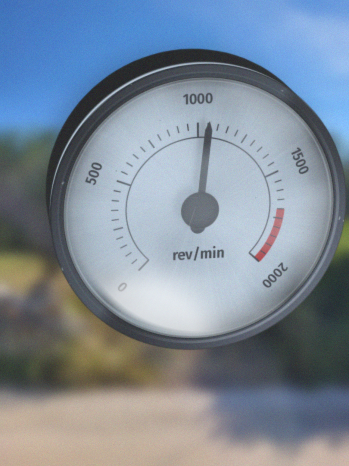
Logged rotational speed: 1050 rpm
